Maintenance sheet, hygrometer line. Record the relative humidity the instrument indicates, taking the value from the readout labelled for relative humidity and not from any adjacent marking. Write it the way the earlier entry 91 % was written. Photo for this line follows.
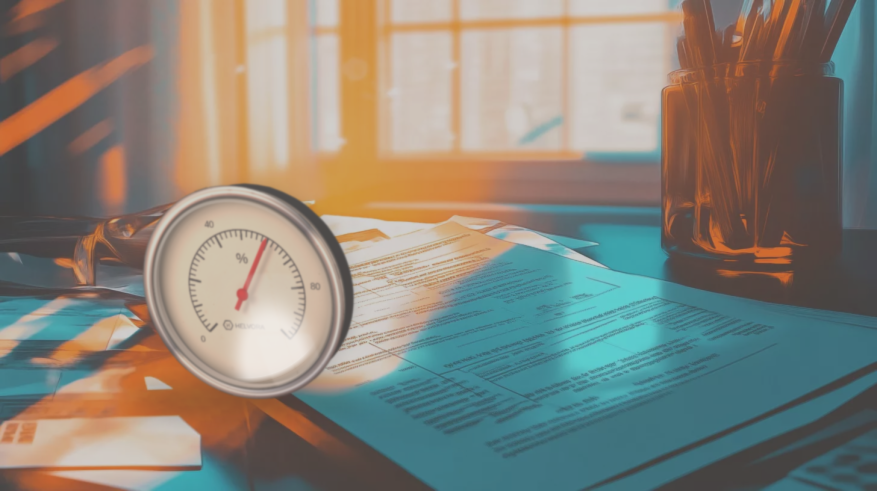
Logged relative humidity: 60 %
